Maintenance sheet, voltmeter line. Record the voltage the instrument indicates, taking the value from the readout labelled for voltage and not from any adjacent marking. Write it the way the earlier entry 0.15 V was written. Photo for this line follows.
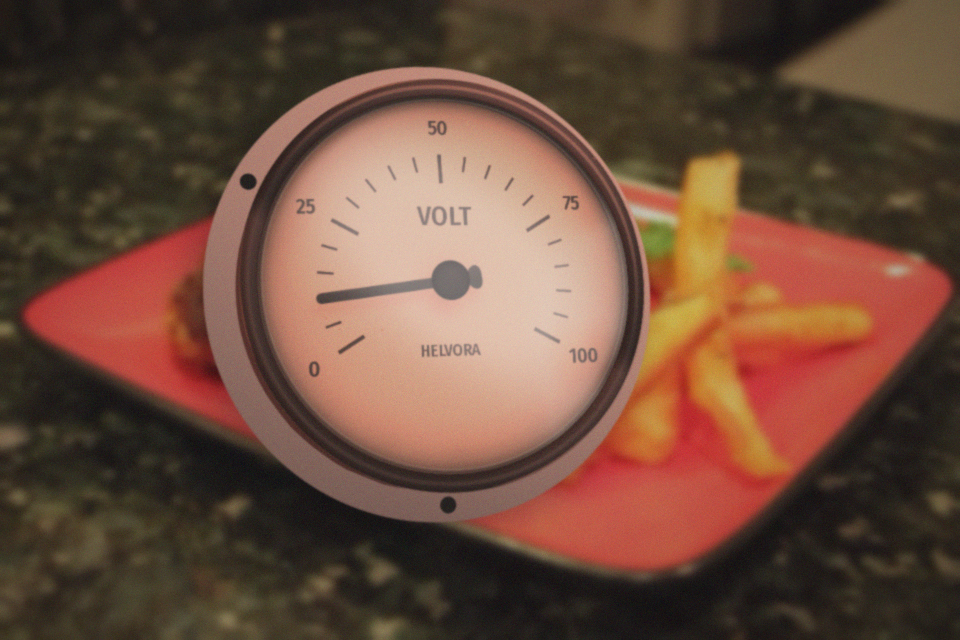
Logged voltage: 10 V
